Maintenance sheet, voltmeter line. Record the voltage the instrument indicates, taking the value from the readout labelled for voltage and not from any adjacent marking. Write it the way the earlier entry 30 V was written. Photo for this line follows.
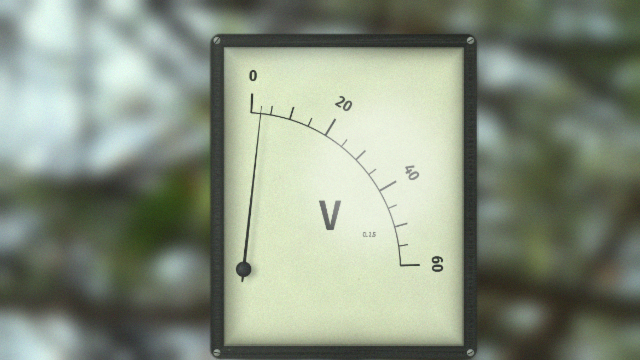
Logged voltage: 2.5 V
